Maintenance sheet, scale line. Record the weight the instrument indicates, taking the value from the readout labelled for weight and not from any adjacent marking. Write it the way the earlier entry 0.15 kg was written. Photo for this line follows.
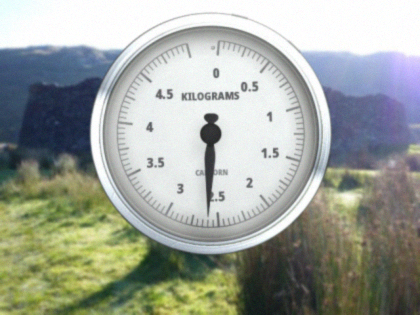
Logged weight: 2.6 kg
